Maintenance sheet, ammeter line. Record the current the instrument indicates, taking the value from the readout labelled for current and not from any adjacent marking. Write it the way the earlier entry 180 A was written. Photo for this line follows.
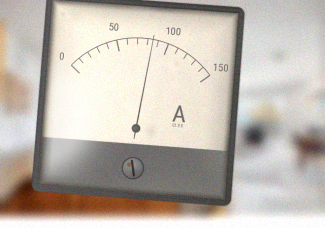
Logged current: 85 A
